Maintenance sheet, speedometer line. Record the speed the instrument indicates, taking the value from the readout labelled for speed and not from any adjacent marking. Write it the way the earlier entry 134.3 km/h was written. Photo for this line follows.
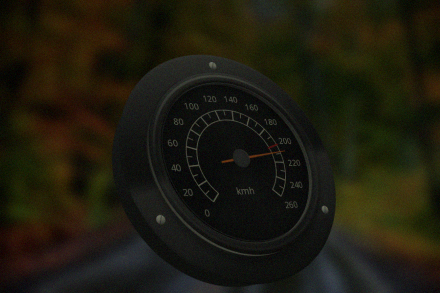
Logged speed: 210 km/h
